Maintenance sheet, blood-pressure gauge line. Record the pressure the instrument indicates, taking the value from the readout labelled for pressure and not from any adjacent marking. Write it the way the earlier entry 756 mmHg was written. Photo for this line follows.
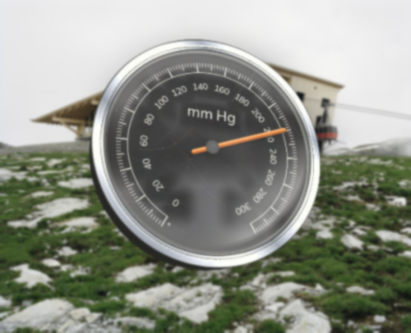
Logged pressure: 220 mmHg
